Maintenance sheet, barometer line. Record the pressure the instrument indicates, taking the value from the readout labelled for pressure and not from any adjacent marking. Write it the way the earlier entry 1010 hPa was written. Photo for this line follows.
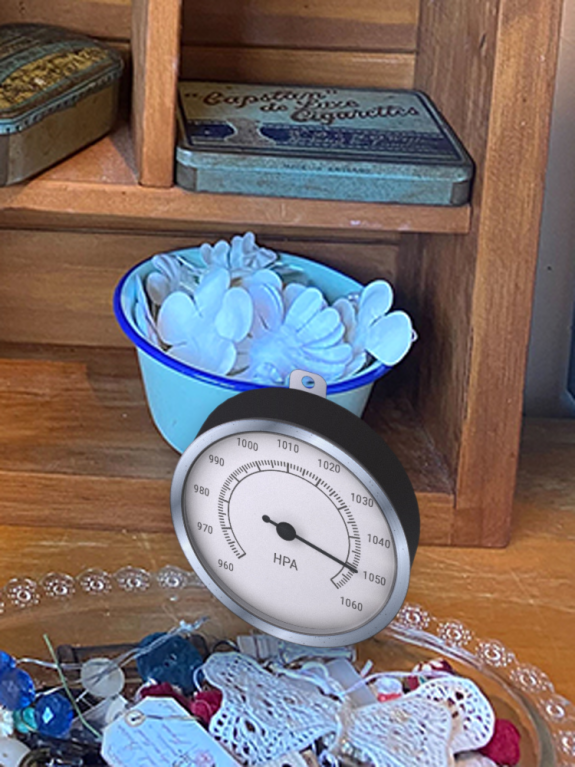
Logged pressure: 1050 hPa
